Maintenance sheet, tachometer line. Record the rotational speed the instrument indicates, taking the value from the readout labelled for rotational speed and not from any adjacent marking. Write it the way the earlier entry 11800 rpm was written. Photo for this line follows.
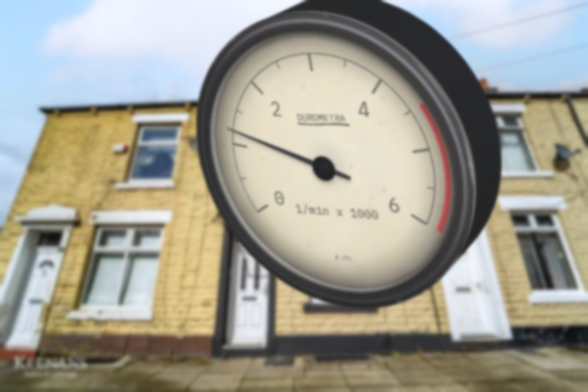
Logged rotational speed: 1250 rpm
